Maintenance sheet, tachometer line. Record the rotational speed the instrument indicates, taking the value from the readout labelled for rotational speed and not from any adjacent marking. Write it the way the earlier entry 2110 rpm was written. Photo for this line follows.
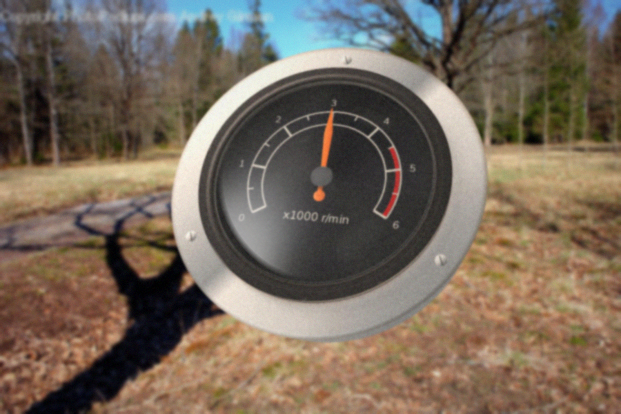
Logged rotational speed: 3000 rpm
